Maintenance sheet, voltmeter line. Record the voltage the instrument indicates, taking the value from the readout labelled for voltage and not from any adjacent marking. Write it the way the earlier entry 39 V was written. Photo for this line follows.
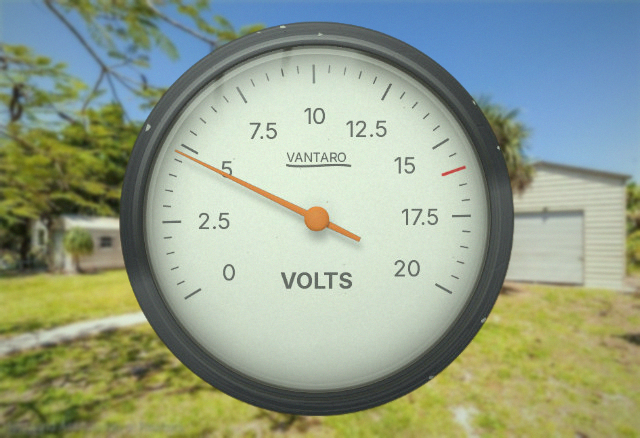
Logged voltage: 4.75 V
